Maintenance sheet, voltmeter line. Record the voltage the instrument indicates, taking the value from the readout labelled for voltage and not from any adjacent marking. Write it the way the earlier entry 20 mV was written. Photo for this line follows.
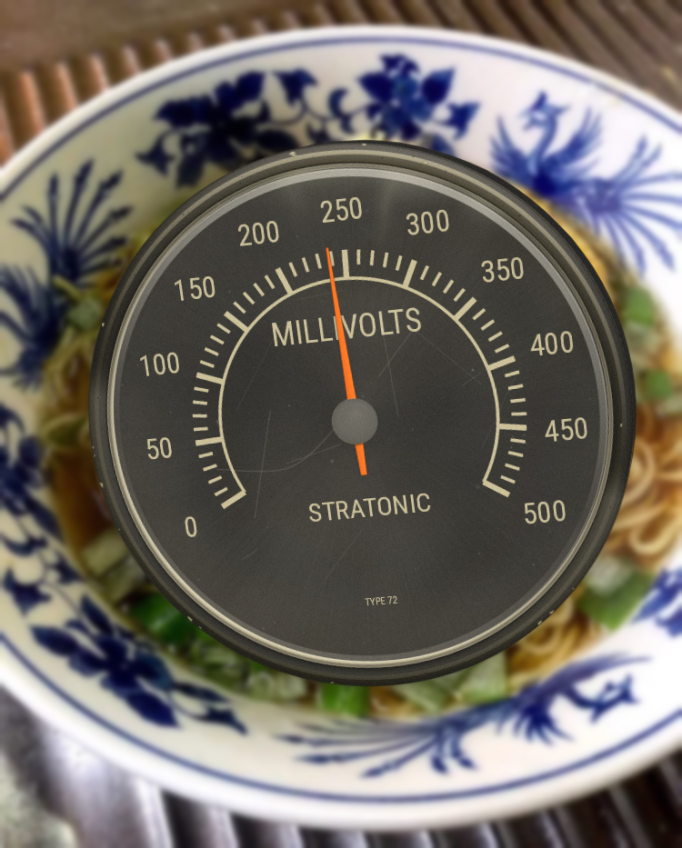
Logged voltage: 240 mV
